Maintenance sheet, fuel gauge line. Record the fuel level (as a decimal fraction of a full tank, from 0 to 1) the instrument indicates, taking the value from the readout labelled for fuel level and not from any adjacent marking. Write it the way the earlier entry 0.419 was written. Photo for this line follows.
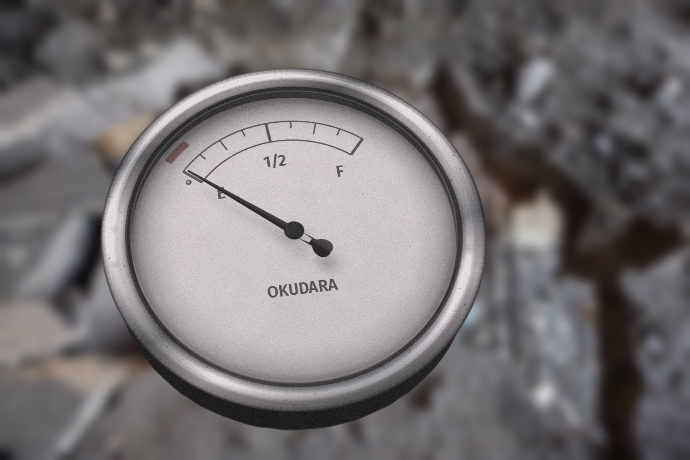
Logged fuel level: 0
